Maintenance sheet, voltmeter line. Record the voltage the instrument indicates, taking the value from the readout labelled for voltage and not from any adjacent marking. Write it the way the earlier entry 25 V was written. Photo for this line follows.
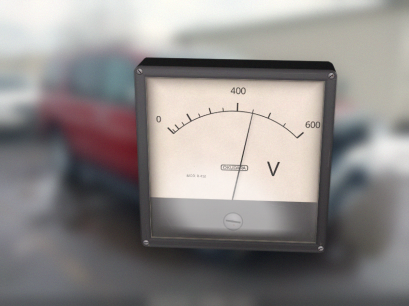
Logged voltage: 450 V
